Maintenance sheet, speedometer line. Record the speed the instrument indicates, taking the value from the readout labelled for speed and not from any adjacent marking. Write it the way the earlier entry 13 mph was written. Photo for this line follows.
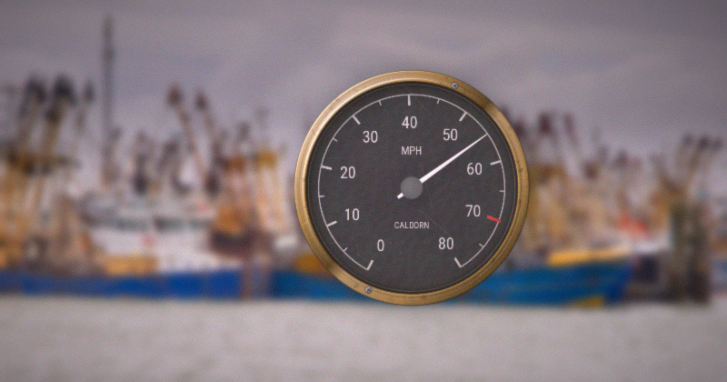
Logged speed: 55 mph
